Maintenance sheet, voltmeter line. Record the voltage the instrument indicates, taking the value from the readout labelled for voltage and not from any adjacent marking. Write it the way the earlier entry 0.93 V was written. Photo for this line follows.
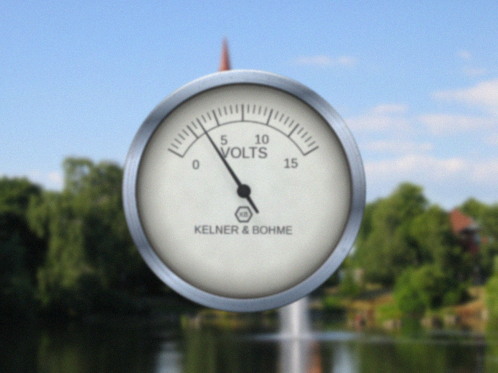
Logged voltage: 3.5 V
